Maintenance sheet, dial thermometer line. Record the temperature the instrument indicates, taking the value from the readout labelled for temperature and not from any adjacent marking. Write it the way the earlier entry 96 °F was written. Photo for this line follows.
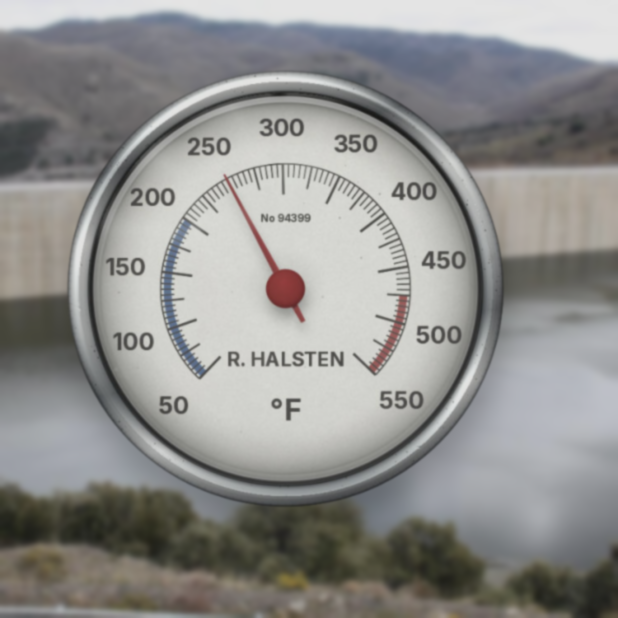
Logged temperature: 250 °F
